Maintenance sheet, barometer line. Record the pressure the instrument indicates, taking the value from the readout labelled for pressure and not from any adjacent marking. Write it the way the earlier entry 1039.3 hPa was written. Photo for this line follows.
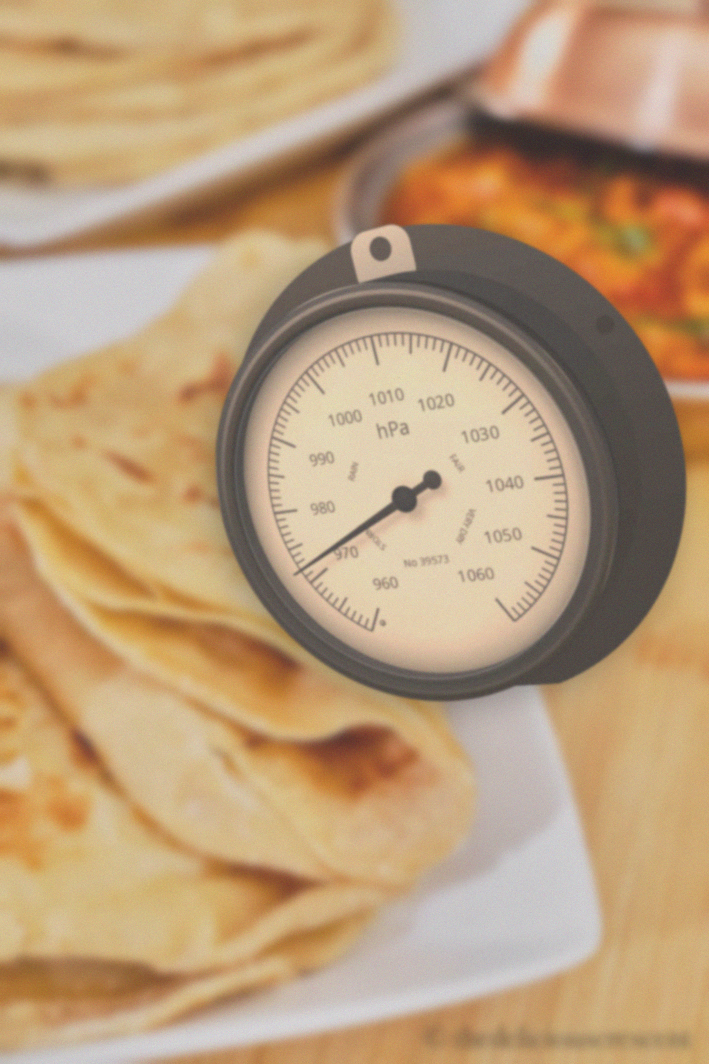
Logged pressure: 972 hPa
